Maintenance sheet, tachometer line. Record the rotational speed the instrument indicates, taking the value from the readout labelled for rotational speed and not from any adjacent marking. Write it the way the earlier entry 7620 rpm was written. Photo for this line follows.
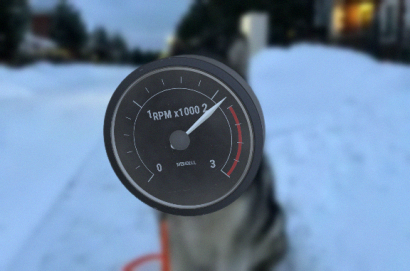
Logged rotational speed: 2100 rpm
